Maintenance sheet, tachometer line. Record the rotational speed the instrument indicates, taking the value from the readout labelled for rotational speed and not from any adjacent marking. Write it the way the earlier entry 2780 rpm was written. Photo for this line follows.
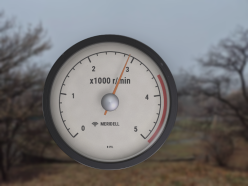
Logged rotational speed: 2900 rpm
